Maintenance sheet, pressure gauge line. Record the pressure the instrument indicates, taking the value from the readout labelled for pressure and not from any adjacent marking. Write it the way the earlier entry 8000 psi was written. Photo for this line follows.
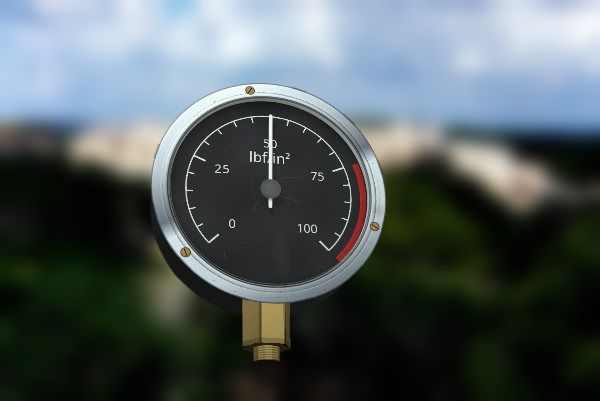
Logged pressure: 50 psi
